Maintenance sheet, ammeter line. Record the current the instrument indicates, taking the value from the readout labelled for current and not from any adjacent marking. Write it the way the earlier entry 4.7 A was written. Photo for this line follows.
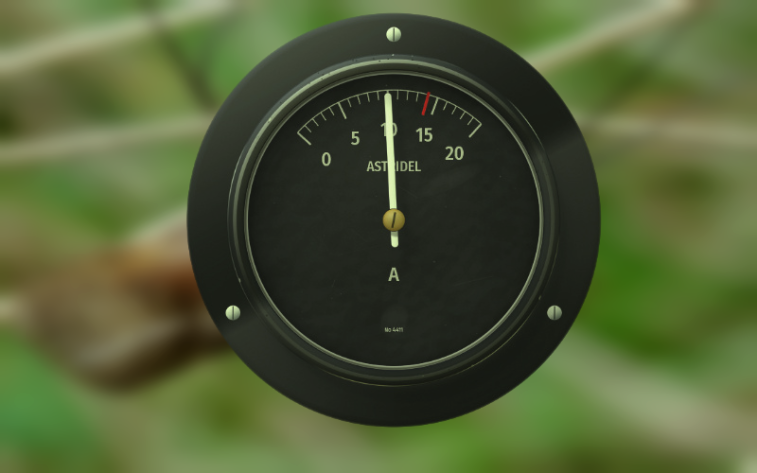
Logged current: 10 A
